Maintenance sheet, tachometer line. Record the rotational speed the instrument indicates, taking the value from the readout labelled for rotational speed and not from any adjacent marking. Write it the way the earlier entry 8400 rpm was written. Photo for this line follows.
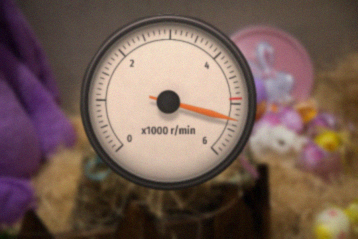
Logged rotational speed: 5300 rpm
